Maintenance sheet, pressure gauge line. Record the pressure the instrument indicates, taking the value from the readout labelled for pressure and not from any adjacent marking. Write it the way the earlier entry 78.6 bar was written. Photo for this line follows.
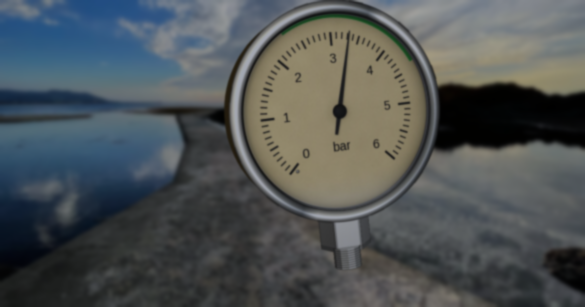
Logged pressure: 3.3 bar
